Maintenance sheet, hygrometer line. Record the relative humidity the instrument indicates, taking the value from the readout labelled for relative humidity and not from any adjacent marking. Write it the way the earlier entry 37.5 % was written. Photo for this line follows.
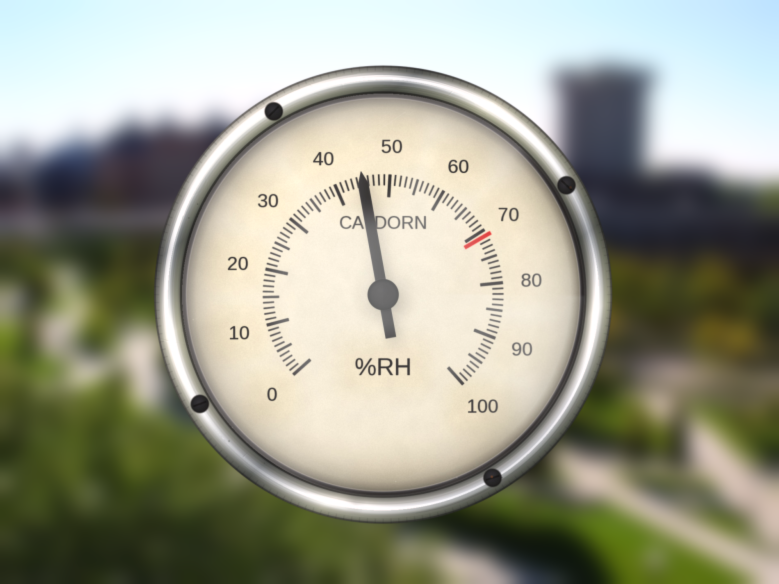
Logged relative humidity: 45 %
